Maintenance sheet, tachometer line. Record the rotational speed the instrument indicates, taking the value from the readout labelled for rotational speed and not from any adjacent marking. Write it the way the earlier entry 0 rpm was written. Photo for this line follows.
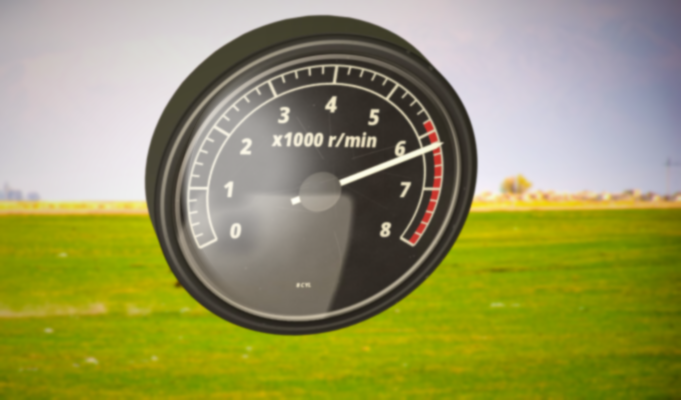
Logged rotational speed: 6200 rpm
